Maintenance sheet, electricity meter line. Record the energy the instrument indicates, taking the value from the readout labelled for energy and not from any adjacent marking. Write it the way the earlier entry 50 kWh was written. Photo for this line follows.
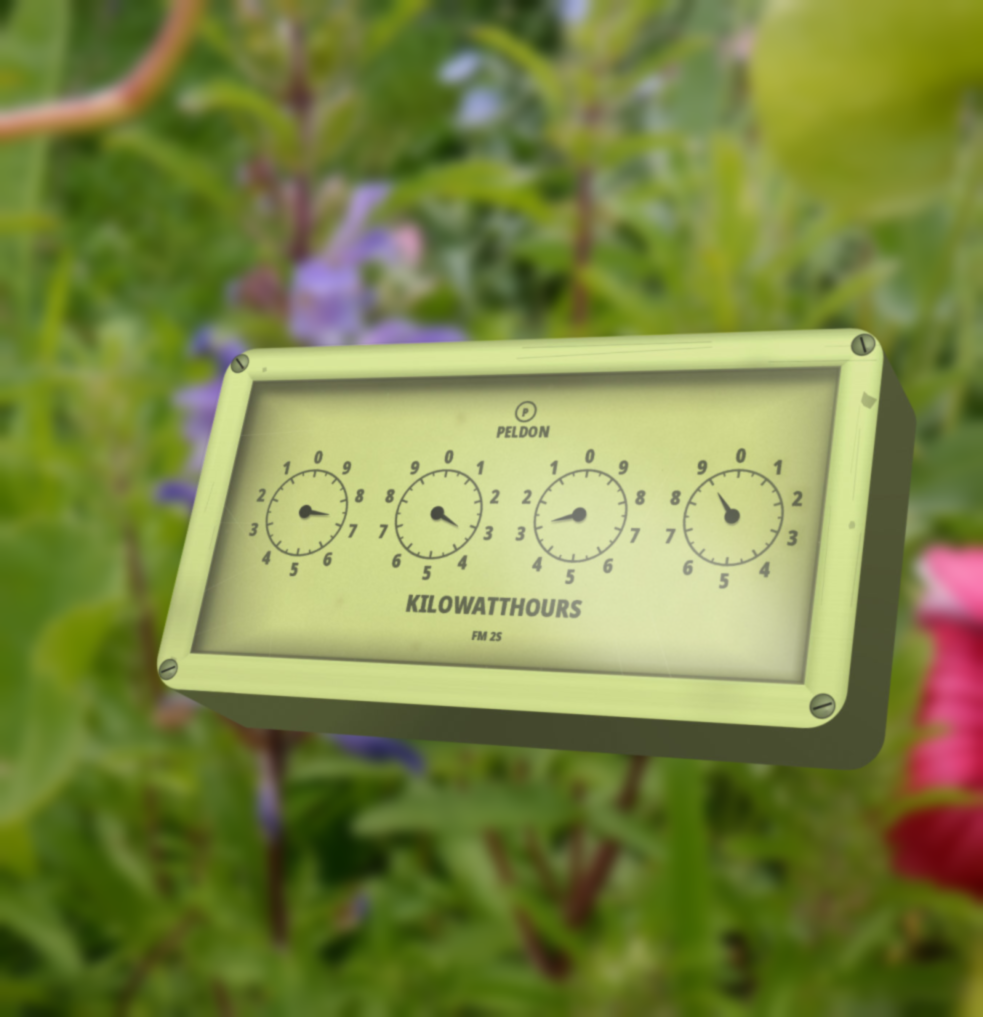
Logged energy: 7329 kWh
